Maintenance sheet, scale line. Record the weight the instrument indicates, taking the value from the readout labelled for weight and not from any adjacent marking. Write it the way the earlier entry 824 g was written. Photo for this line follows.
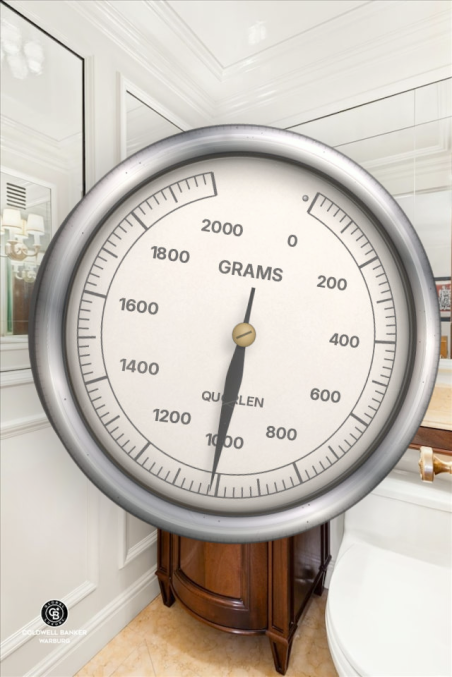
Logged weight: 1020 g
